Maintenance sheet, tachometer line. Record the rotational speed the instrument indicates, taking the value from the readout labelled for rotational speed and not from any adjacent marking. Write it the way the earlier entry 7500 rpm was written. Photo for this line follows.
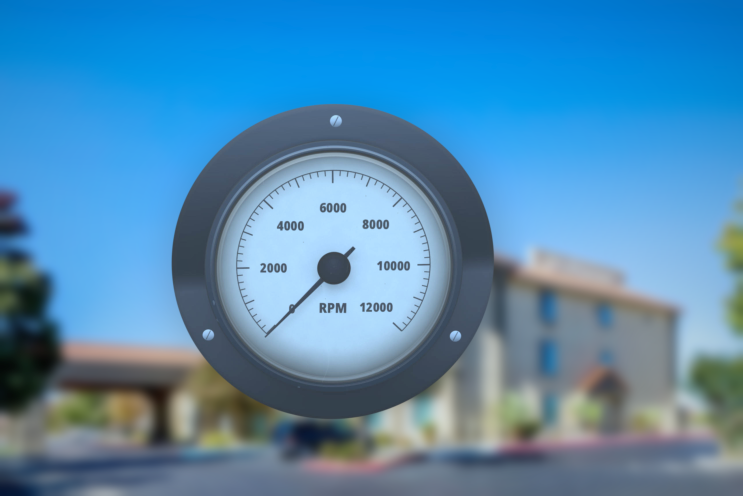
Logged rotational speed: 0 rpm
